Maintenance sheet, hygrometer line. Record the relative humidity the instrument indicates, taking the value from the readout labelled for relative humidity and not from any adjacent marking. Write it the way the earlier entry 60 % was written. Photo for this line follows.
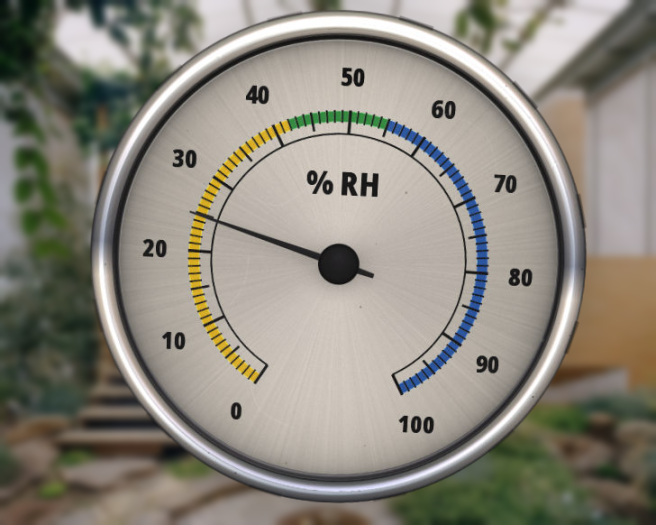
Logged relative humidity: 25 %
